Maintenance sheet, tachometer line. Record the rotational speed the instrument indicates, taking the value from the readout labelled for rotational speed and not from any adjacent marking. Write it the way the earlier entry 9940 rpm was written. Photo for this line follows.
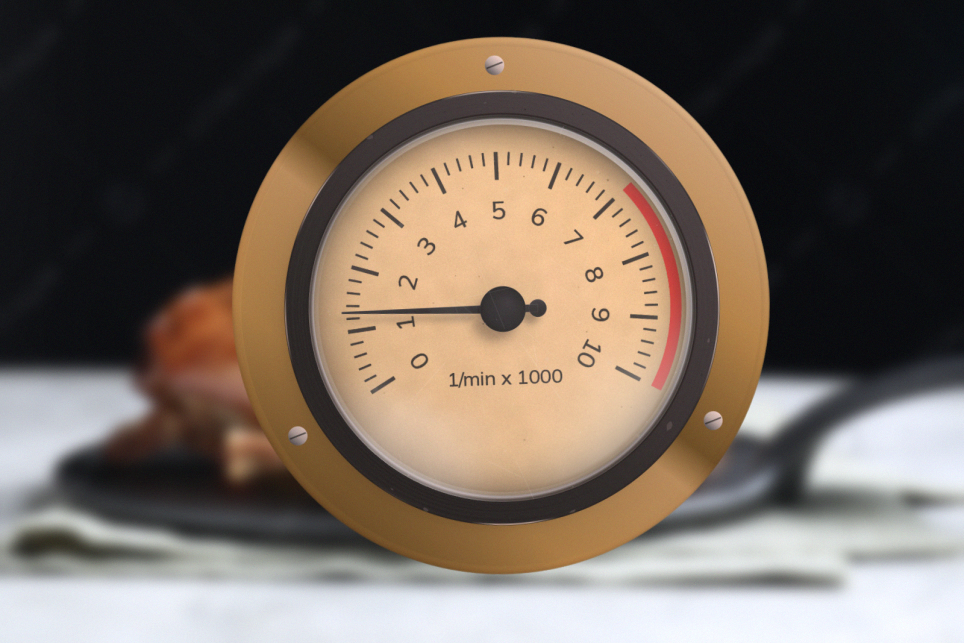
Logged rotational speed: 1300 rpm
